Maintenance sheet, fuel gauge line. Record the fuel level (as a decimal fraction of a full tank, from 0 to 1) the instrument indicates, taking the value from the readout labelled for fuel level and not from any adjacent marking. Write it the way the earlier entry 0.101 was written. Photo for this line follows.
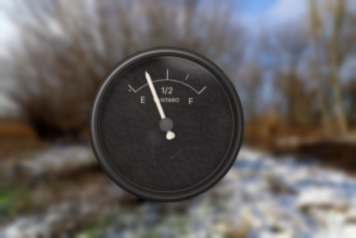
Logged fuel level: 0.25
